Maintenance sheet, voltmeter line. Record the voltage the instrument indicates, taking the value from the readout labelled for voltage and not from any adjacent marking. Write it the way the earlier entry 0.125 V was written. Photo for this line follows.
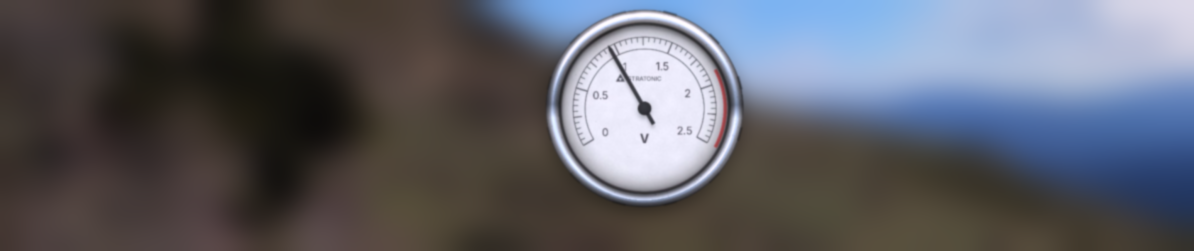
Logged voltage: 0.95 V
